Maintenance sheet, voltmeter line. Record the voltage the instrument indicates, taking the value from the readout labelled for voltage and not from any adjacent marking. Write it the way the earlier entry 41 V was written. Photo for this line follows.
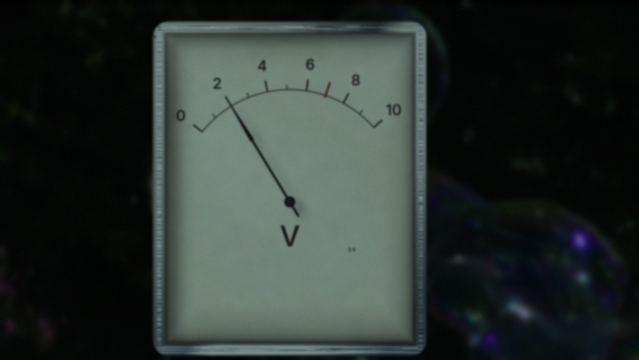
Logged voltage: 2 V
